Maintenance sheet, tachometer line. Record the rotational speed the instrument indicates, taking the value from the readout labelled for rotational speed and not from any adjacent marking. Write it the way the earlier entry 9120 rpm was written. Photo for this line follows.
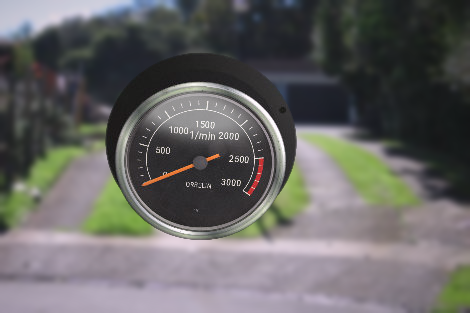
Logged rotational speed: 0 rpm
